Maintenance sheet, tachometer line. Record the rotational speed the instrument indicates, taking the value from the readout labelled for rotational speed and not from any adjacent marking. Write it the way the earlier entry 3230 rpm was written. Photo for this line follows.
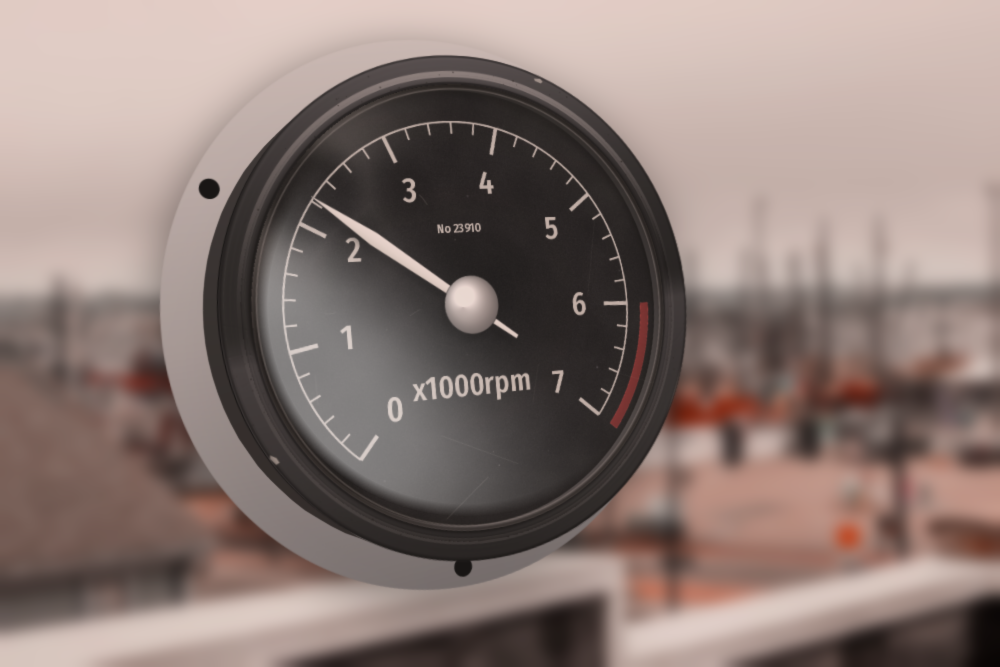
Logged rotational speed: 2200 rpm
